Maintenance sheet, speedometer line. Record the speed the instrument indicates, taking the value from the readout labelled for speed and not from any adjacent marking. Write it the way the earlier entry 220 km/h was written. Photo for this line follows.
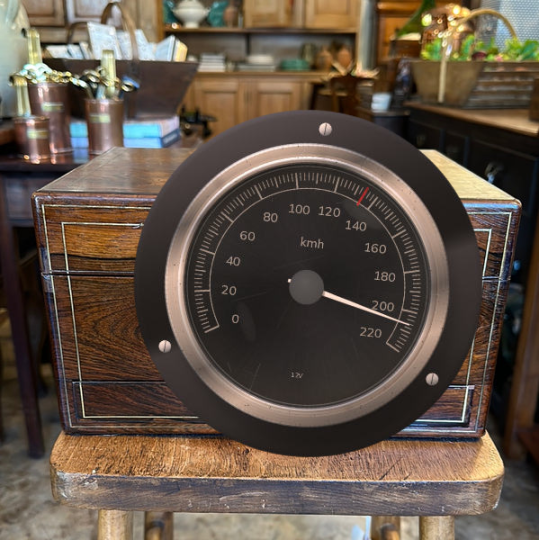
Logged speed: 206 km/h
